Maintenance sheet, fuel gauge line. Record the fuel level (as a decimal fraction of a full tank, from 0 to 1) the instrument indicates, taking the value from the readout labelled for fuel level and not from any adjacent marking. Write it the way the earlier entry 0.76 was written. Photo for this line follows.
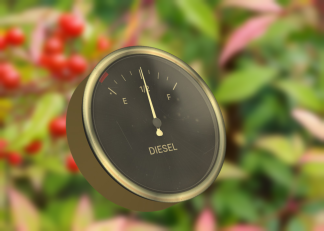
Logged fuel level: 0.5
